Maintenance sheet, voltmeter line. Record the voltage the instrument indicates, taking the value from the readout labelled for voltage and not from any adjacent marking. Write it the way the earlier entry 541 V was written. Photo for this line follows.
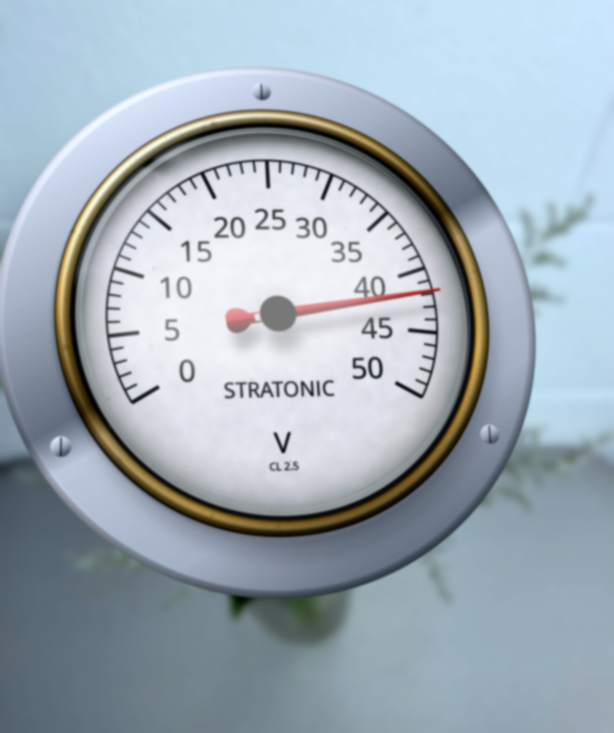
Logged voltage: 42 V
